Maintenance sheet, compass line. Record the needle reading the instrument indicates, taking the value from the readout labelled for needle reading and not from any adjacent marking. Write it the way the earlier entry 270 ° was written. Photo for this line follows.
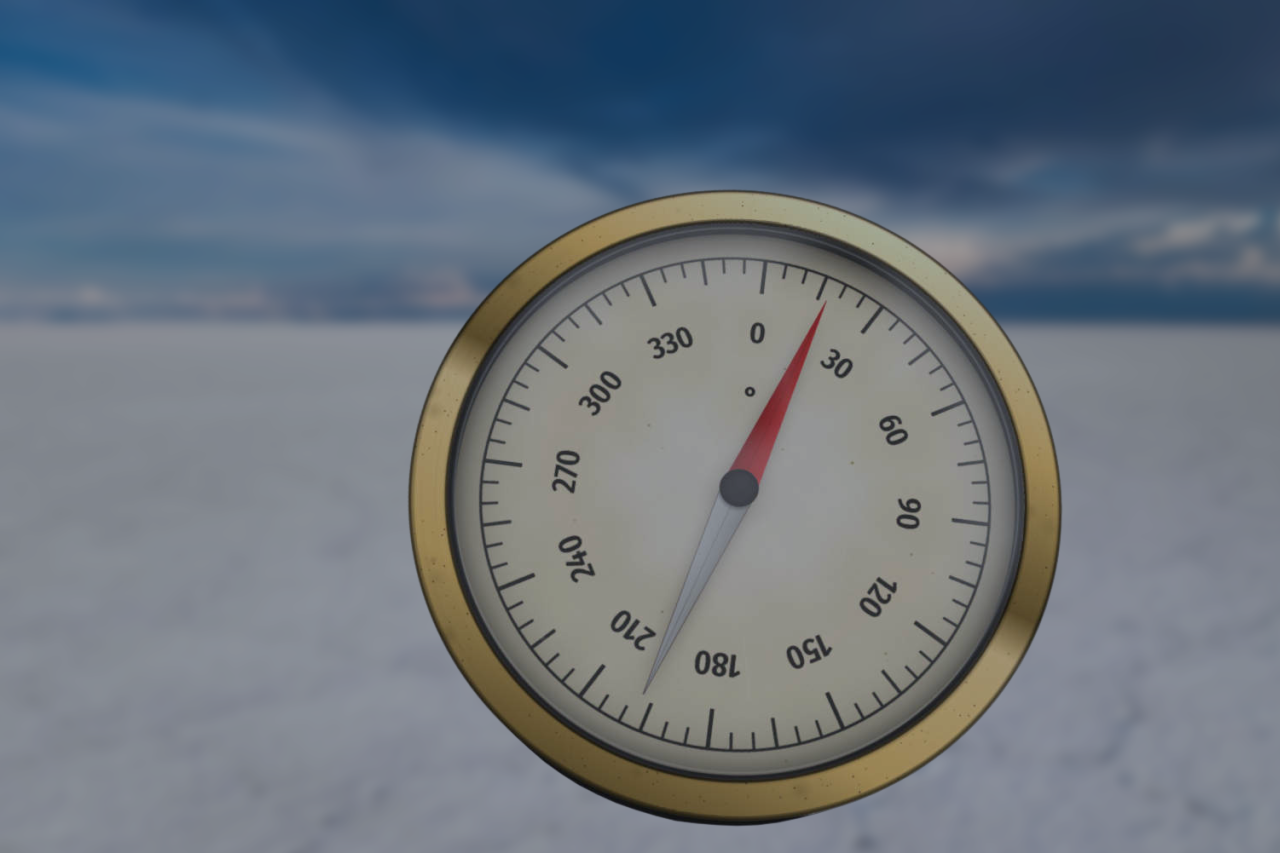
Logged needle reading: 17.5 °
